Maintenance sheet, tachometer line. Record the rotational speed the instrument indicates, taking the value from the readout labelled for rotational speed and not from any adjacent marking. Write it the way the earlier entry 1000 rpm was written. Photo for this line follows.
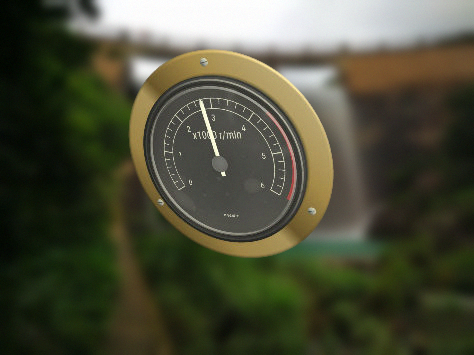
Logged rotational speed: 2800 rpm
